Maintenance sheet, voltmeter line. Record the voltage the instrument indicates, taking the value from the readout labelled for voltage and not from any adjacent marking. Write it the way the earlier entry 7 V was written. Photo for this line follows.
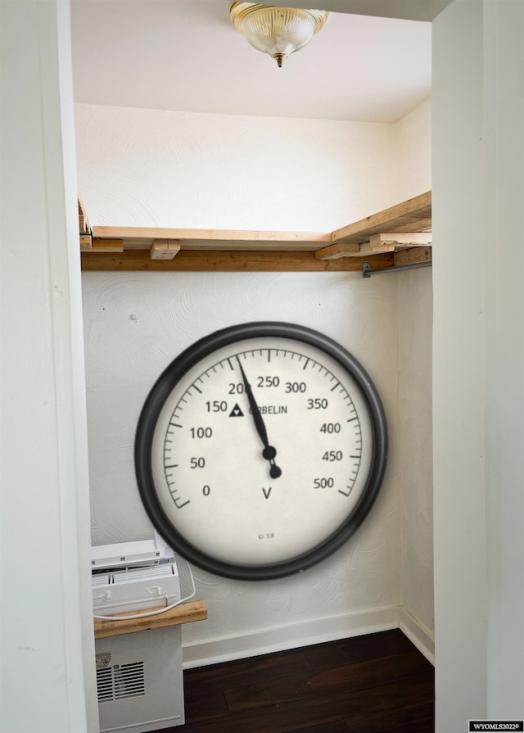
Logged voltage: 210 V
